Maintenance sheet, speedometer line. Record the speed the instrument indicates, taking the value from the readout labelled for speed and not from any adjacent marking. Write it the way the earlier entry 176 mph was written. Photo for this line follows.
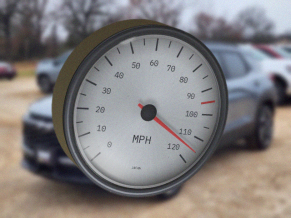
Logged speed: 115 mph
